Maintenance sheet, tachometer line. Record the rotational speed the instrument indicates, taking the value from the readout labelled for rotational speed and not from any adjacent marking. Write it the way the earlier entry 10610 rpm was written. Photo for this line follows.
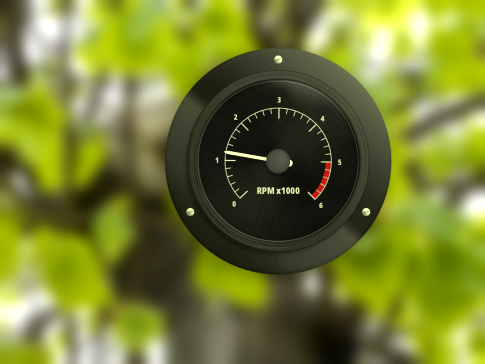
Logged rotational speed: 1200 rpm
